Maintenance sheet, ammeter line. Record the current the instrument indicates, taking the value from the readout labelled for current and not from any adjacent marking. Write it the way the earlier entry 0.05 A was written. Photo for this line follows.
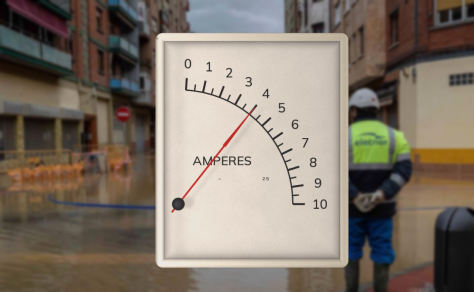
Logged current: 4 A
